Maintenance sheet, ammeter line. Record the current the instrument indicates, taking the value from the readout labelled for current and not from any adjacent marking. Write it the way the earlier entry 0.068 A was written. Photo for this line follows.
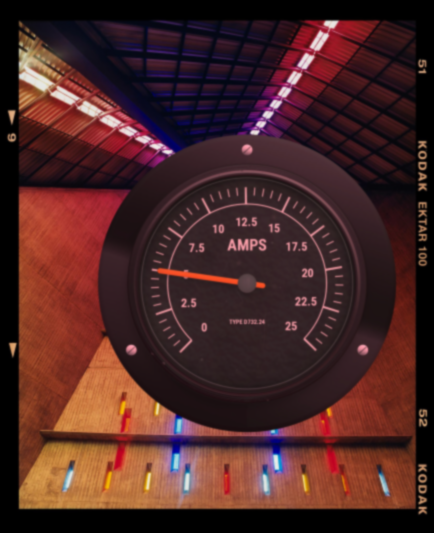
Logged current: 5 A
